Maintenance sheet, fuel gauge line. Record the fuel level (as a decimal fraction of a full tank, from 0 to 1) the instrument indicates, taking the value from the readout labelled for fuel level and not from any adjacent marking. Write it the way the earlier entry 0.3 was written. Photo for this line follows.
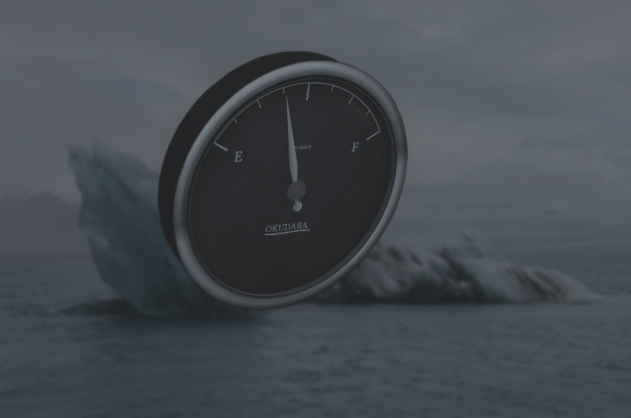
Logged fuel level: 0.375
